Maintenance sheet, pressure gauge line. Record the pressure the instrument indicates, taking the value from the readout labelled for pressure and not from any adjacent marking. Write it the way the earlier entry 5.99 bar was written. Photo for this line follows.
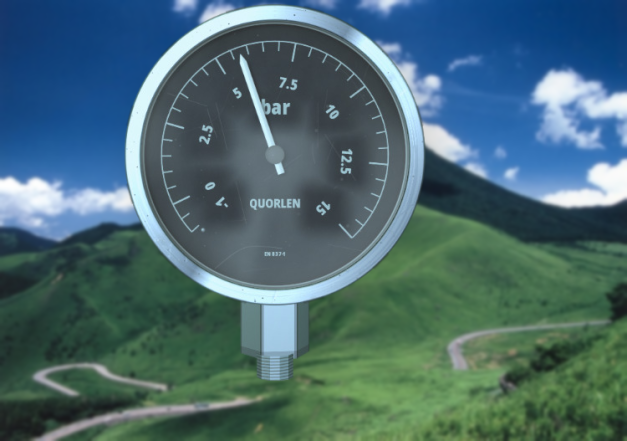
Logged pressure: 5.75 bar
